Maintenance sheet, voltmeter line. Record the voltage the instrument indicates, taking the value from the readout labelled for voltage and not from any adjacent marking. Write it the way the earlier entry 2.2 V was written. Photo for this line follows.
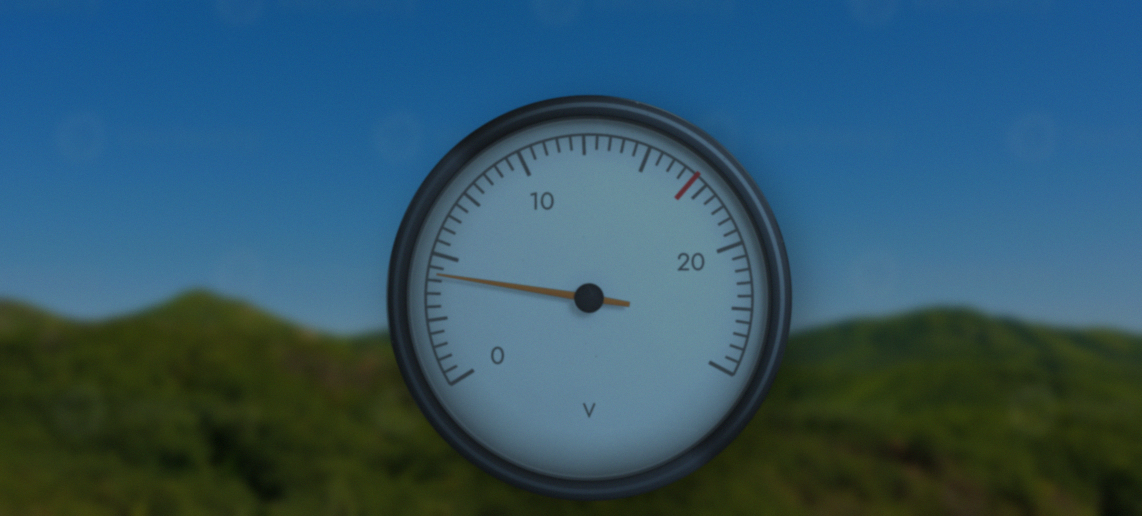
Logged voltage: 4.25 V
